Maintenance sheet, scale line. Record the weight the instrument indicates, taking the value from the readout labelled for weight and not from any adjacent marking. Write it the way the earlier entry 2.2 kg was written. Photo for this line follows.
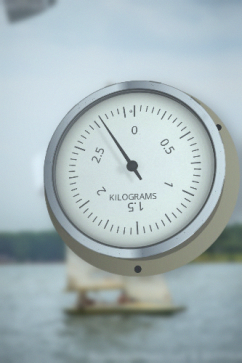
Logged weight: 2.8 kg
